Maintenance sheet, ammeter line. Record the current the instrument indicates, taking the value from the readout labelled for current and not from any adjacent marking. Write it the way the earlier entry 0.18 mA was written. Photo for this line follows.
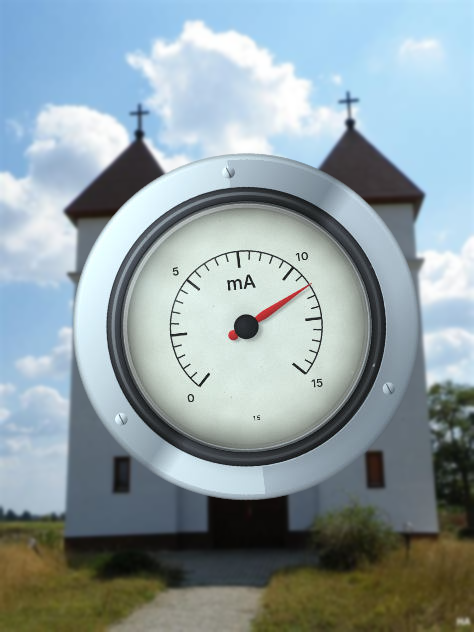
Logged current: 11 mA
